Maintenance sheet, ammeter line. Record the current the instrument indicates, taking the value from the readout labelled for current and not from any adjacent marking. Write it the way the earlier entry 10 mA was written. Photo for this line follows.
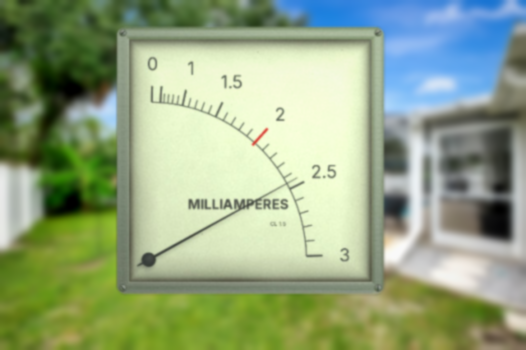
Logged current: 2.45 mA
